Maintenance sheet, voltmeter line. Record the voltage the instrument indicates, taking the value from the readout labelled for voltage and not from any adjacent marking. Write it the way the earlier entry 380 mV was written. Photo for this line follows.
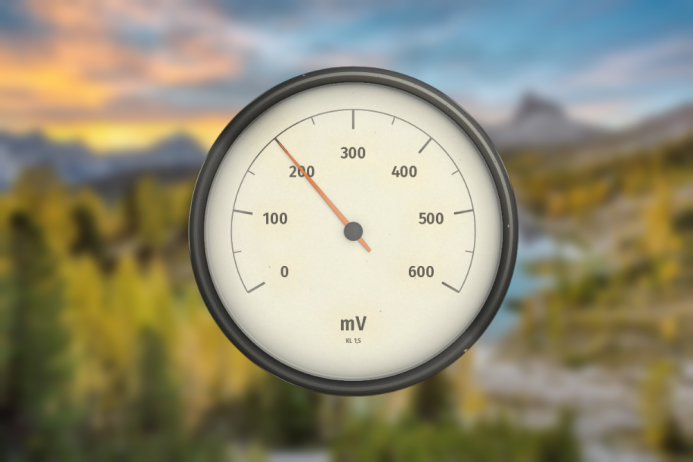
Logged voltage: 200 mV
